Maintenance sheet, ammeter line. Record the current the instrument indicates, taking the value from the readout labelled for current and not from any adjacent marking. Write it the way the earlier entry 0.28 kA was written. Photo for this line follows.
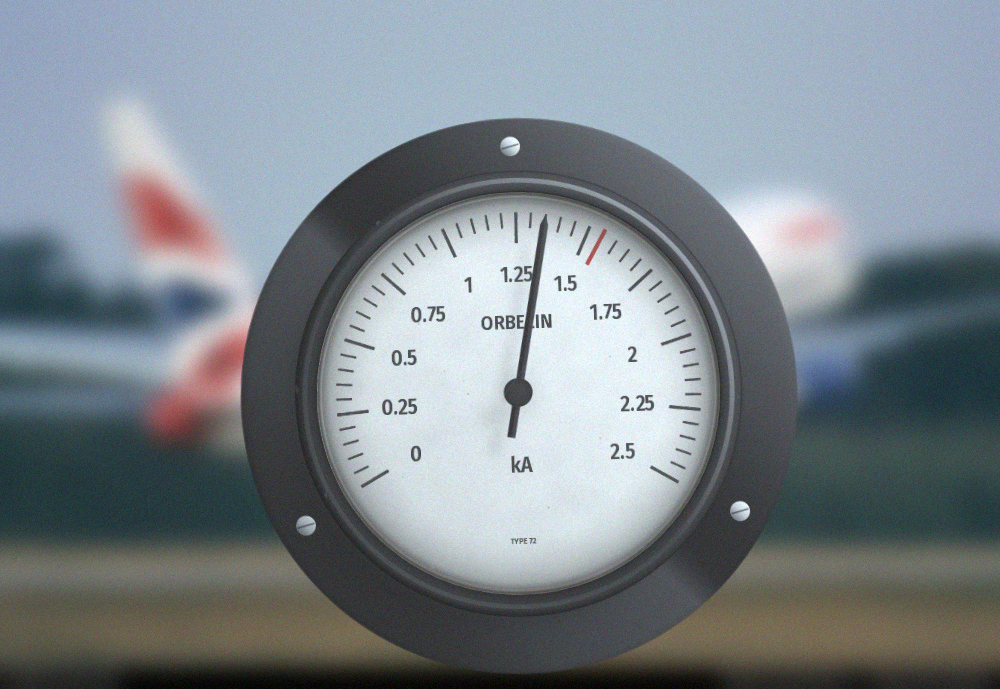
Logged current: 1.35 kA
